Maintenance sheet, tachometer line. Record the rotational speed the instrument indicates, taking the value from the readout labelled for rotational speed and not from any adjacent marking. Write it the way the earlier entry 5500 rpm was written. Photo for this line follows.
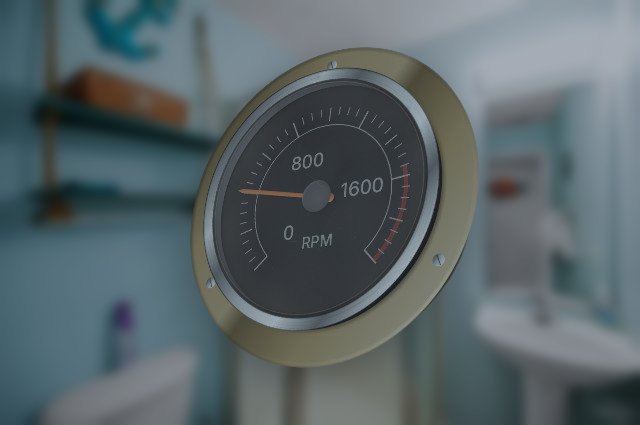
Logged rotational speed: 400 rpm
